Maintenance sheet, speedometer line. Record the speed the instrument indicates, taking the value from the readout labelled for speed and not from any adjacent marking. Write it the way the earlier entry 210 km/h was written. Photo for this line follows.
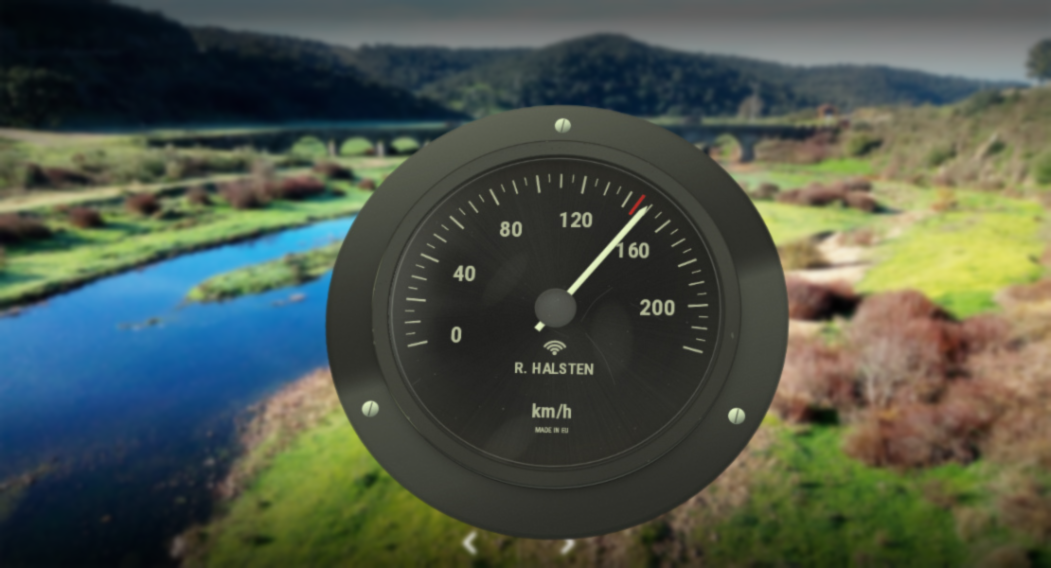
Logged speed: 150 km/h
